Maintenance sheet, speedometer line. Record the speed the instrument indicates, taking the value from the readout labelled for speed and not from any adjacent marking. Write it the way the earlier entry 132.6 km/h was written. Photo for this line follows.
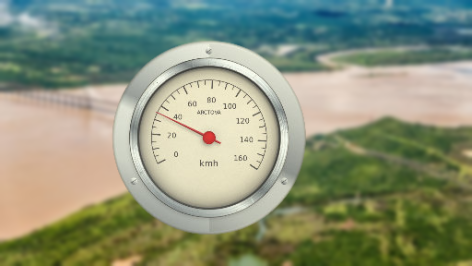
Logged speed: 35 km/h
